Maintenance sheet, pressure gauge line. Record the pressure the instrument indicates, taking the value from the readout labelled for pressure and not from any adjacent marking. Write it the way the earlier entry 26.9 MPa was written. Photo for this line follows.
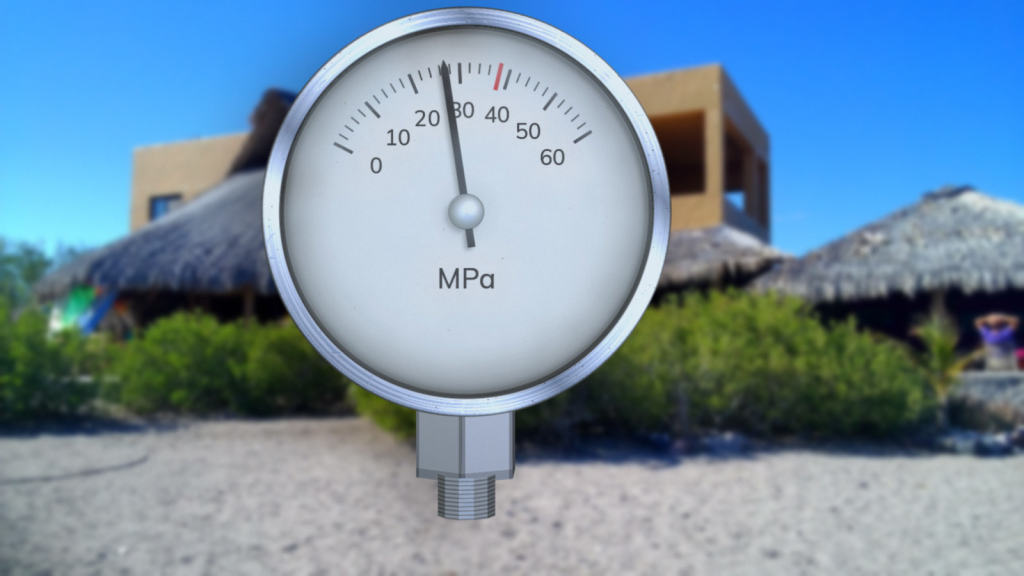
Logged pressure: 27 MPa
